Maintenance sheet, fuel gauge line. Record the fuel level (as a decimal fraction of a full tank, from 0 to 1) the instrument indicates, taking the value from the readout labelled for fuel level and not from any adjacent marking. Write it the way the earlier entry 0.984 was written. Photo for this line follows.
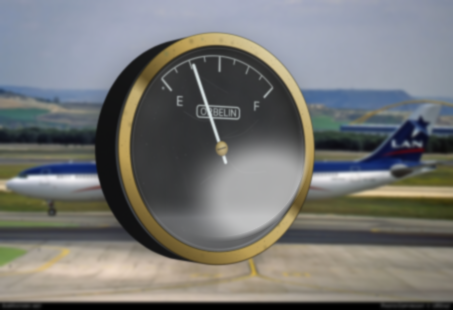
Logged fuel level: 0.25
